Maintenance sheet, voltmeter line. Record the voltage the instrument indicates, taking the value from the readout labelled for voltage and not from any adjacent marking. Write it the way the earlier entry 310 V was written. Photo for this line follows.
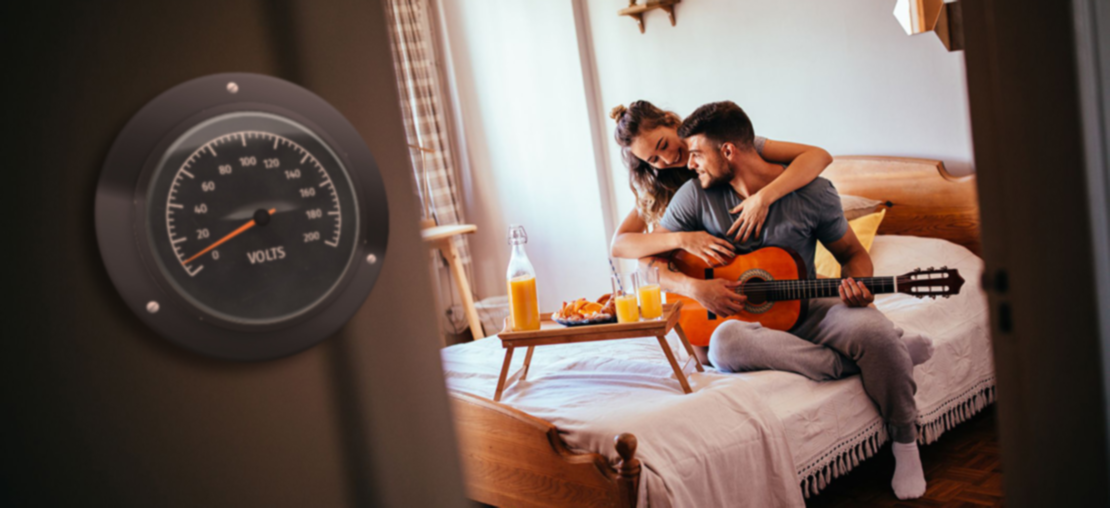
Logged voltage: 8 V
